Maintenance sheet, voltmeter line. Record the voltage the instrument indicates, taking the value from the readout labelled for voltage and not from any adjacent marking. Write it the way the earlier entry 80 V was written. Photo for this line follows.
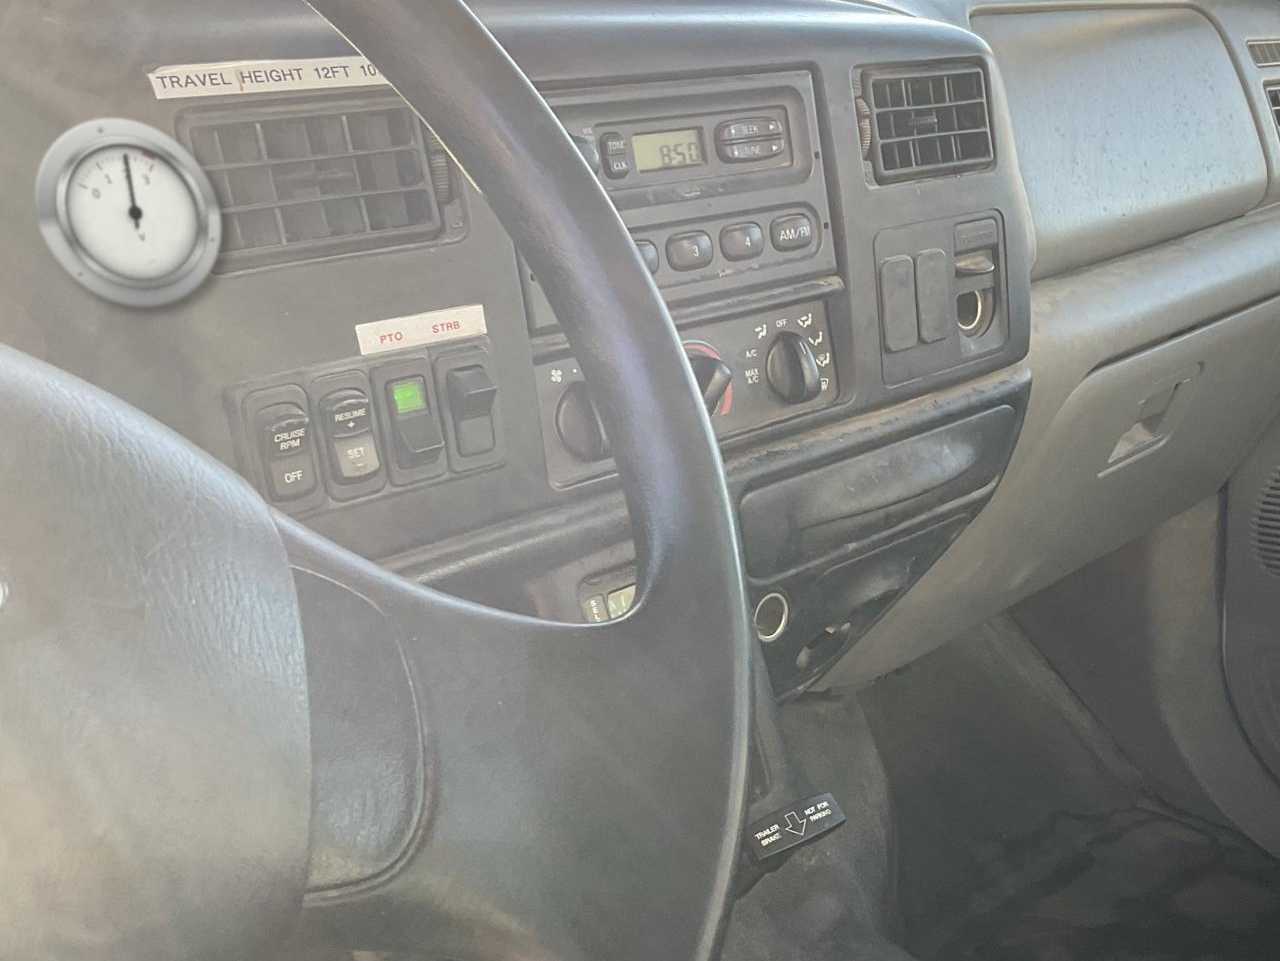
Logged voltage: 2 V
